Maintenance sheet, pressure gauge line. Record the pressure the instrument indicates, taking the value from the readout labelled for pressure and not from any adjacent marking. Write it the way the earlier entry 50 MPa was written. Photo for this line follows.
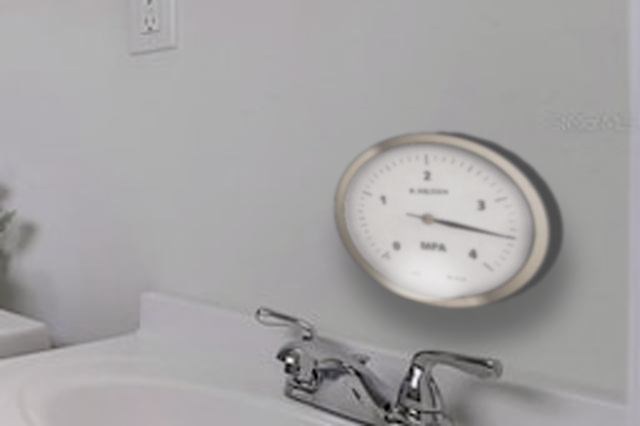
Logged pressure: 3.5 MPa
